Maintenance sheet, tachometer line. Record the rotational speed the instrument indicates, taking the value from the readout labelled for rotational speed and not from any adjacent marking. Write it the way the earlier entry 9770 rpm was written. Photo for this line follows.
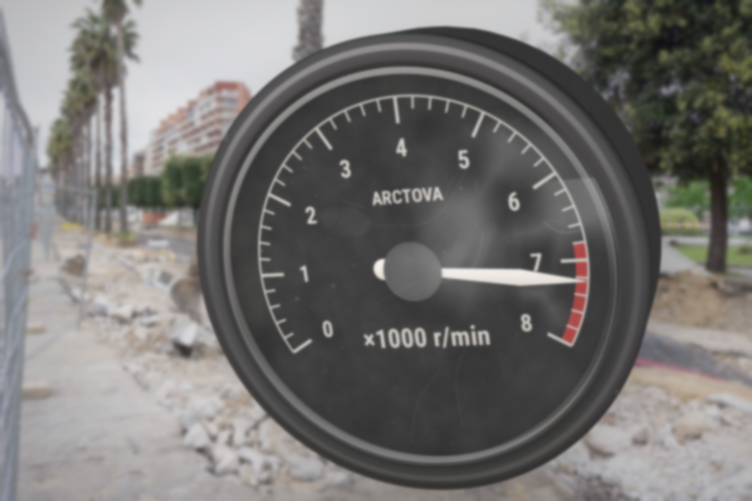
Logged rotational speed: 7200 rpm
